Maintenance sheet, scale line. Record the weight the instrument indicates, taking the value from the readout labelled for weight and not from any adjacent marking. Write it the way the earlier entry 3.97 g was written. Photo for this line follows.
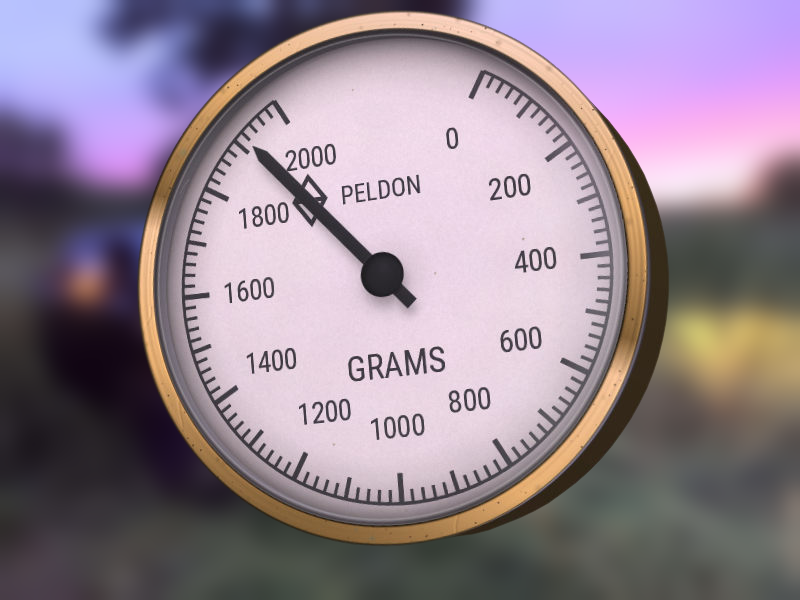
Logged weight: 1920 g
